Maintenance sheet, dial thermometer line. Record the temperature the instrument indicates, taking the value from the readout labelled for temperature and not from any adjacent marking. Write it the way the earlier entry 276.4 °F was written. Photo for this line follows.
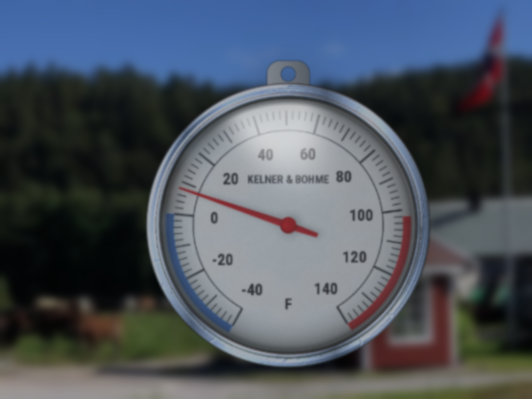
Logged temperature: 8 °F
